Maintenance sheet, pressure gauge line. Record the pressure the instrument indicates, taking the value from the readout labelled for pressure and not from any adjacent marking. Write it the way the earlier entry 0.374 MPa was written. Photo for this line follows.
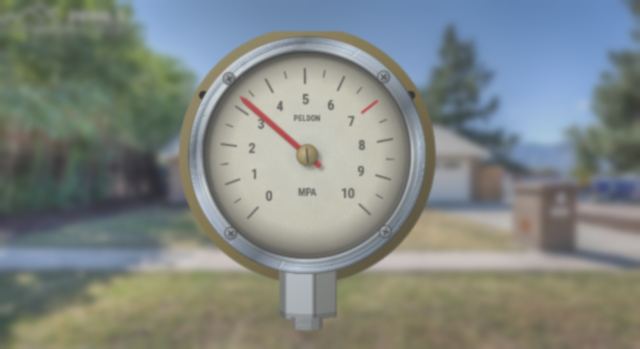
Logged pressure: 3.25 MPa
